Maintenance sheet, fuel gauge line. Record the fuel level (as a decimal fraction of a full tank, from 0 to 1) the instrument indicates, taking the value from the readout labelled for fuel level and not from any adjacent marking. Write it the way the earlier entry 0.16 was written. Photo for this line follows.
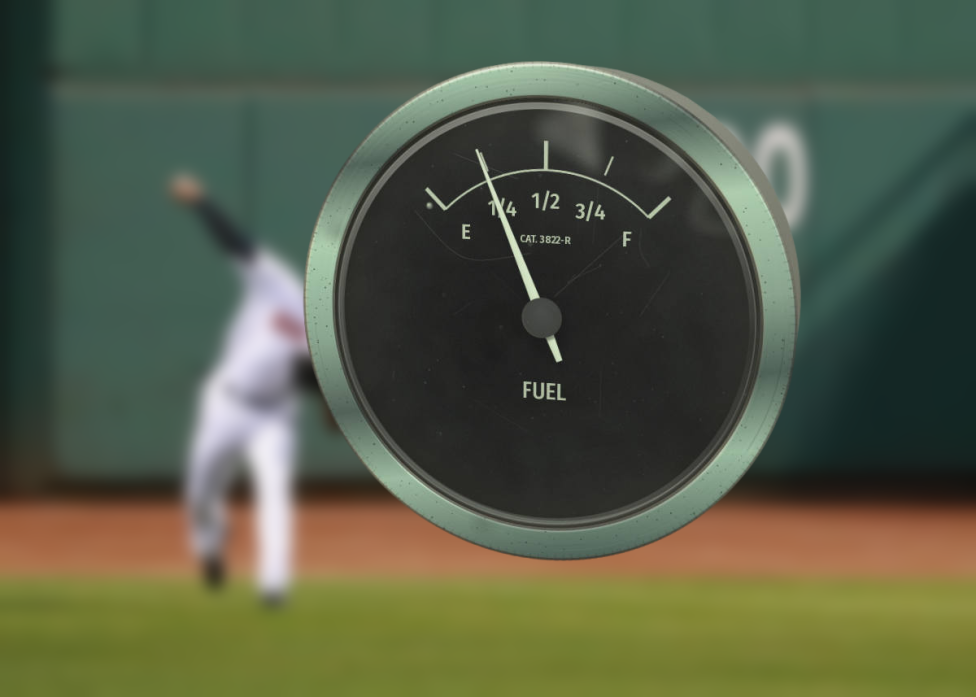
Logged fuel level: 0.25
